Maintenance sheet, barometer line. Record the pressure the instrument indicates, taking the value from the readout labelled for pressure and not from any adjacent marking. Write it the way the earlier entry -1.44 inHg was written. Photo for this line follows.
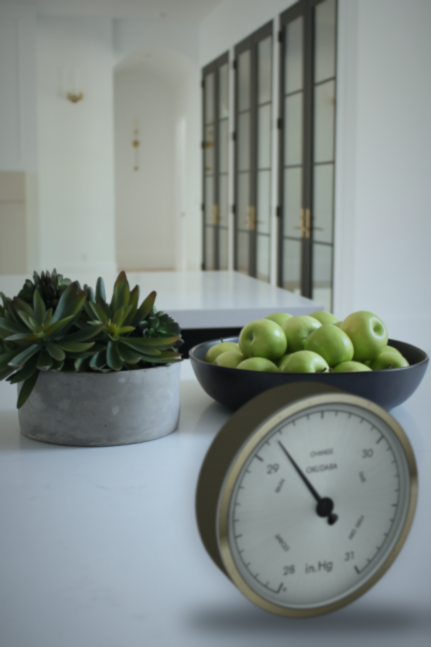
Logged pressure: 29.15 inHg
